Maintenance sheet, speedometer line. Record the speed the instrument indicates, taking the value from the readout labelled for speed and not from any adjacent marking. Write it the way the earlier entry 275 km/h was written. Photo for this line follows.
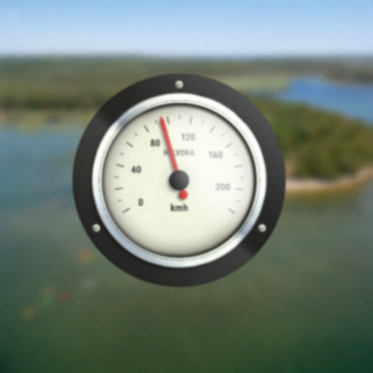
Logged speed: 95 km/h
